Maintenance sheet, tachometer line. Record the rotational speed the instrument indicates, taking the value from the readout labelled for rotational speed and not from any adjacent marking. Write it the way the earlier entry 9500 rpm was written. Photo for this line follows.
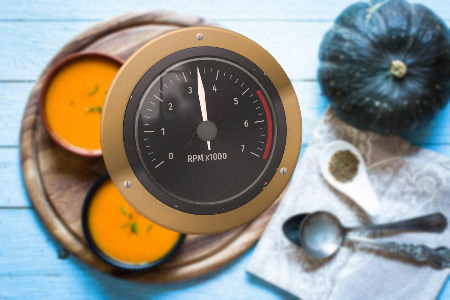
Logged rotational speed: 3400 rpm
